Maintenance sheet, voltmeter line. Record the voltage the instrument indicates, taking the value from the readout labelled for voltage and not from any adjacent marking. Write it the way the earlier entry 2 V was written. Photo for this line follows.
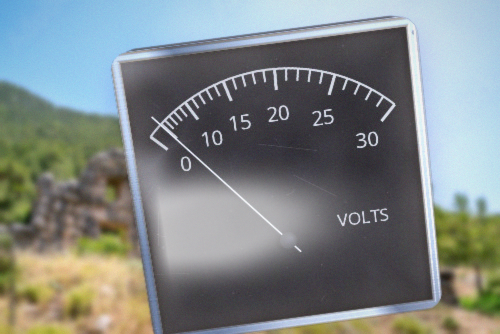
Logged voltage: 5 V
